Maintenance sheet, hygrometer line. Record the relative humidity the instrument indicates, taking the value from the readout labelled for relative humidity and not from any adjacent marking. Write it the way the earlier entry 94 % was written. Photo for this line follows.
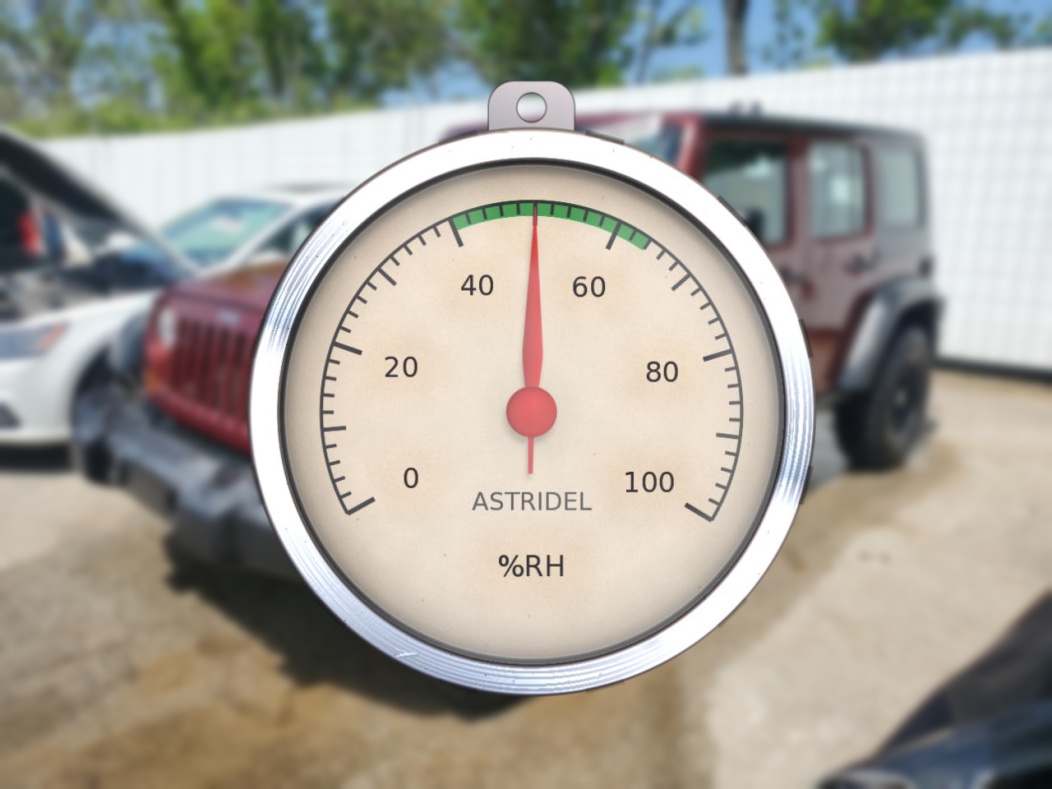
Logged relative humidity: 50 %
